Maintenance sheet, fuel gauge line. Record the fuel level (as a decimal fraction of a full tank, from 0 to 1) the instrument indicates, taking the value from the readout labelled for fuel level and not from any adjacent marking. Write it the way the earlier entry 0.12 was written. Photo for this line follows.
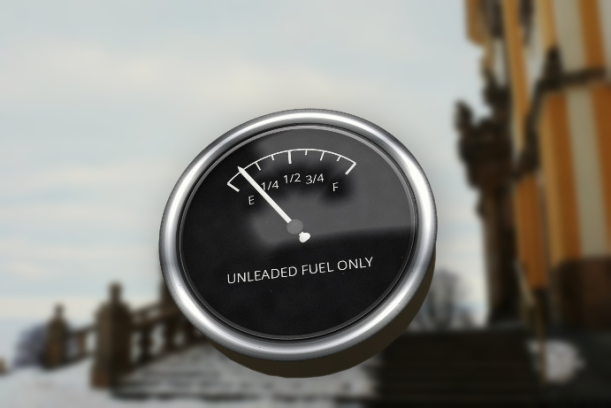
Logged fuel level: 0.125
